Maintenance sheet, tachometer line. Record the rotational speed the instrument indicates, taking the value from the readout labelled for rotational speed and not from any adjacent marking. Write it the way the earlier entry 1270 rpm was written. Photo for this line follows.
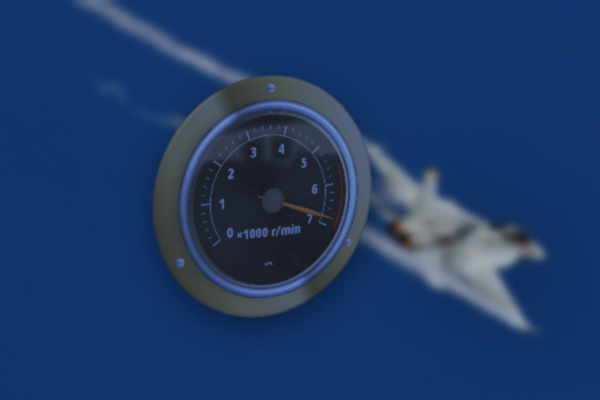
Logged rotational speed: 6800 rpm
